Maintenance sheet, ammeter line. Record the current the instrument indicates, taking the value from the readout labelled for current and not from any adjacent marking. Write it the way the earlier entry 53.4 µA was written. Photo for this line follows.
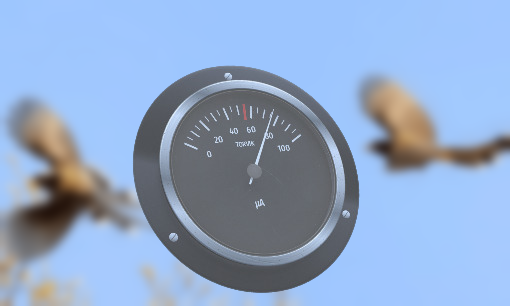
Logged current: 75 µA
